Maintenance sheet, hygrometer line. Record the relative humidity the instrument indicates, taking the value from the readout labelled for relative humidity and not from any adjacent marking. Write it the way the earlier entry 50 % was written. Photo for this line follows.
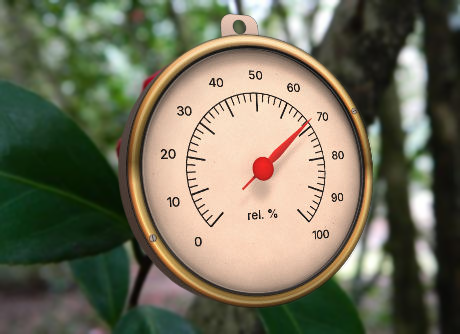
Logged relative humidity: 68 %
